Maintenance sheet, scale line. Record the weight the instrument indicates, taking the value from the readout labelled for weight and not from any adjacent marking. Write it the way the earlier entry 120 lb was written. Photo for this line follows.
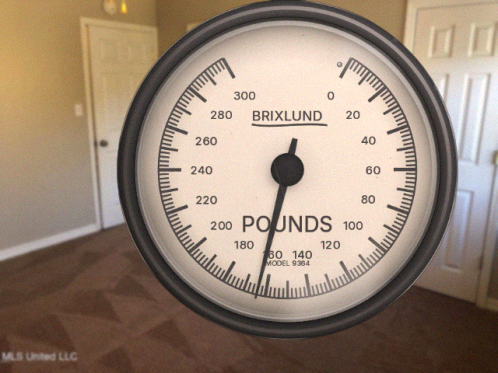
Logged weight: 164 lb
